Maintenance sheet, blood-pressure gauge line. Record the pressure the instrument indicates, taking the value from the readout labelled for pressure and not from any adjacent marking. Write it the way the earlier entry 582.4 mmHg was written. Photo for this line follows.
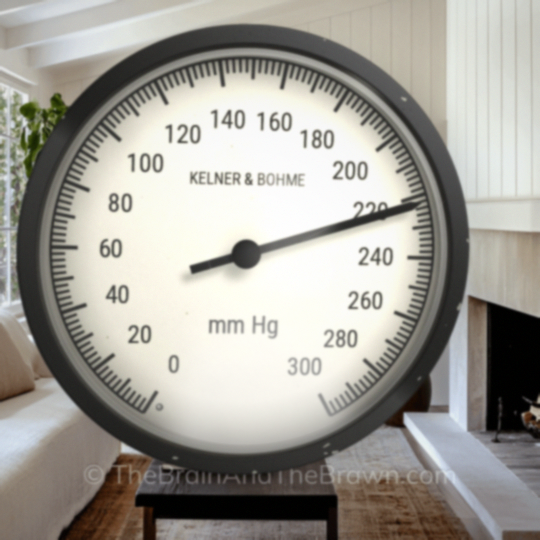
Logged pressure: 222 mmHg
